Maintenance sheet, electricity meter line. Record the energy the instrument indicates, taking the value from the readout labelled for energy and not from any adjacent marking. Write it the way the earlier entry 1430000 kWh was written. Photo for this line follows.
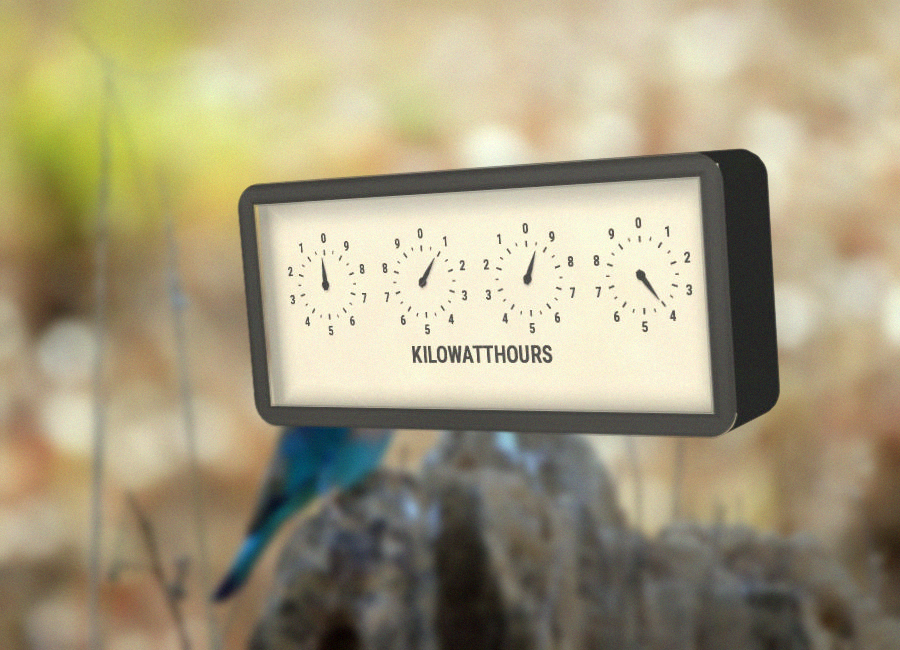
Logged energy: 94 kWh
